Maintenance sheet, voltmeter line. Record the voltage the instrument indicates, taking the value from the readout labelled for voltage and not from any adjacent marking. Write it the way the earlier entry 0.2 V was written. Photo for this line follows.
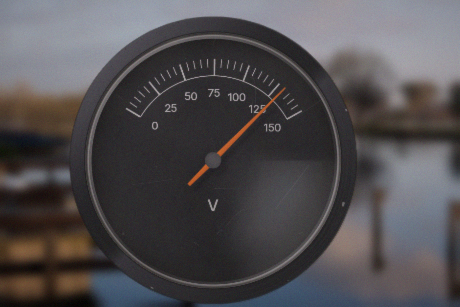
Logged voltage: 130 V
